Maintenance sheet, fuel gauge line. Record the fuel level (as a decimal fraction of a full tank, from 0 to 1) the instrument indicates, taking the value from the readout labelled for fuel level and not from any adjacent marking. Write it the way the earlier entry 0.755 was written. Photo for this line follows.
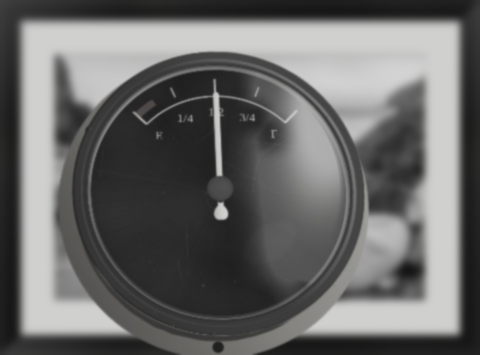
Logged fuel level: 0.5
